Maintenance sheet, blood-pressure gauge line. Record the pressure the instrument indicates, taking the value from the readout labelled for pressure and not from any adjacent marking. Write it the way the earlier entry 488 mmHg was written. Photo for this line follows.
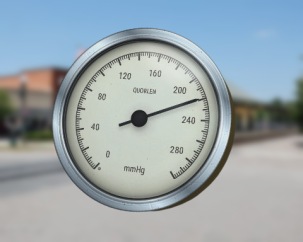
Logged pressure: 220 mmHg
